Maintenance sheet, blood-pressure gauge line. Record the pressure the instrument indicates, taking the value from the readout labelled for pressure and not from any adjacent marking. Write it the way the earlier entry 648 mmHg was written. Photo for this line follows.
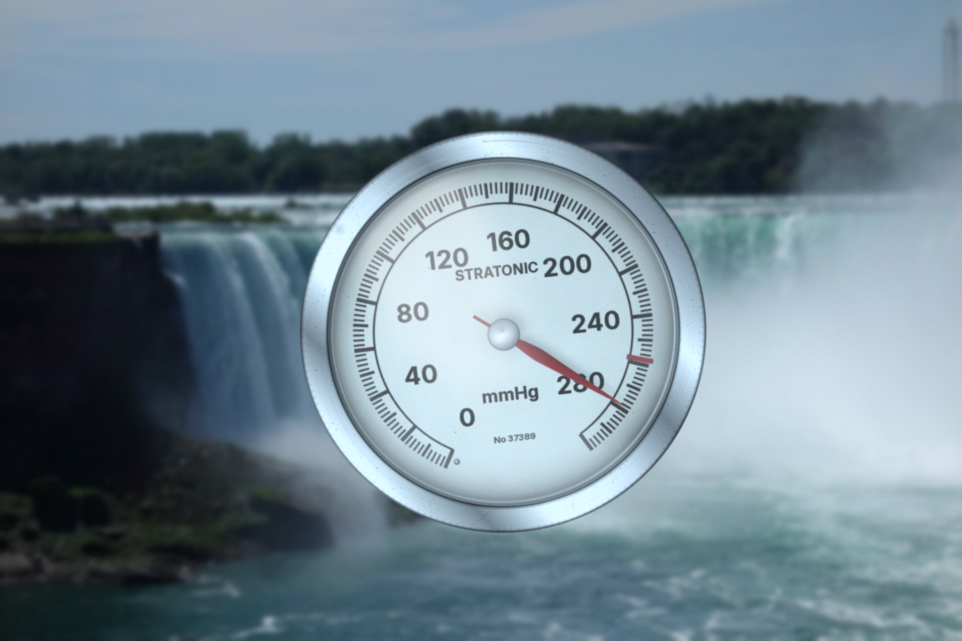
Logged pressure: 278 mmHg
